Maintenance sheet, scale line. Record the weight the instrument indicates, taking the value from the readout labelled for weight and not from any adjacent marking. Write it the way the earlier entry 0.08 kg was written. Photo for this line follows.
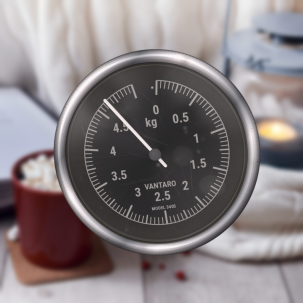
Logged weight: 4.65 kg
